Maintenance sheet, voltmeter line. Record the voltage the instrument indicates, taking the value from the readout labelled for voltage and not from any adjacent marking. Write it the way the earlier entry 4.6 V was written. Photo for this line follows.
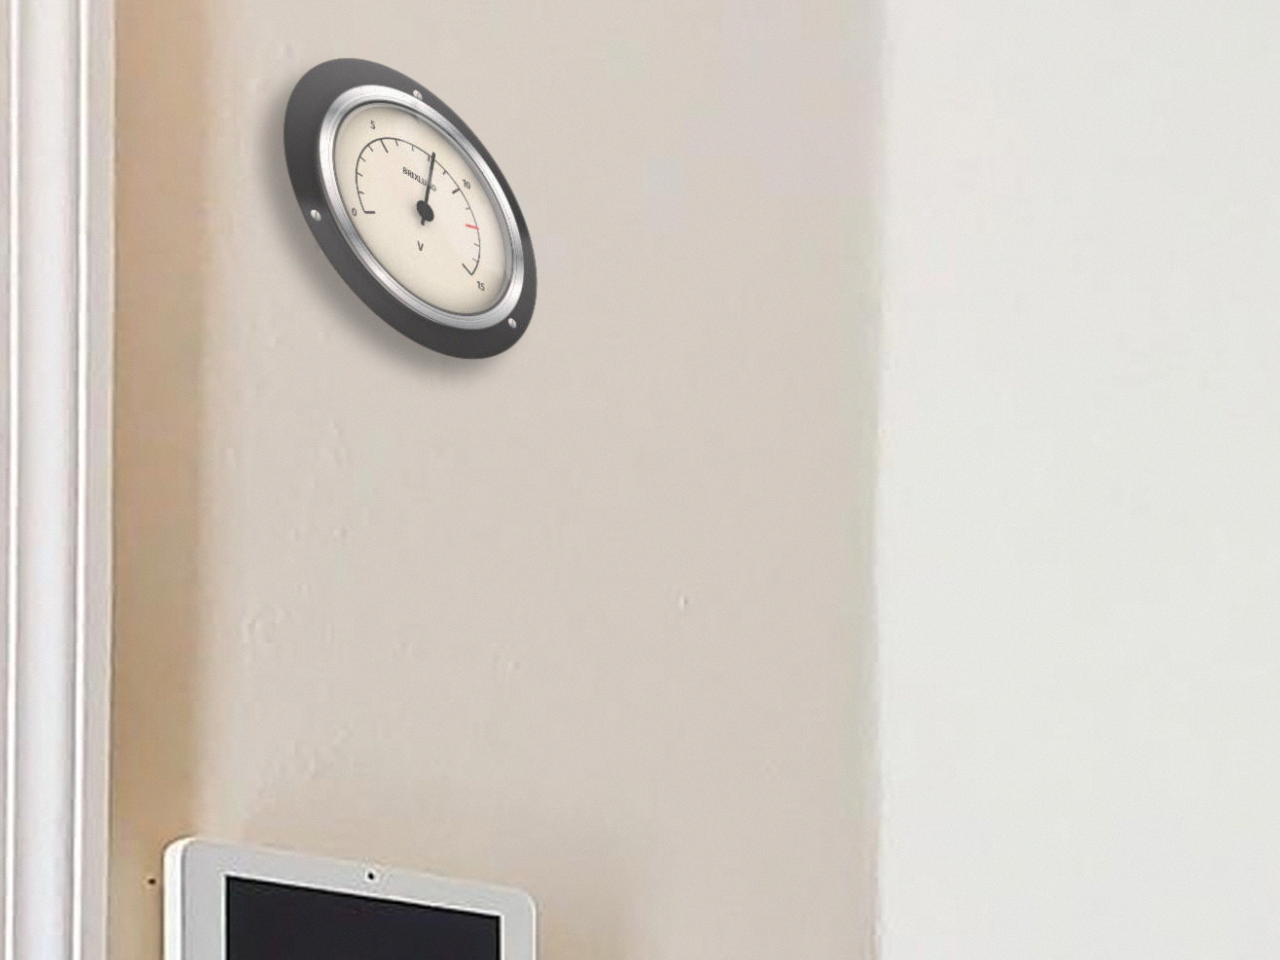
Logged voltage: 8 V
